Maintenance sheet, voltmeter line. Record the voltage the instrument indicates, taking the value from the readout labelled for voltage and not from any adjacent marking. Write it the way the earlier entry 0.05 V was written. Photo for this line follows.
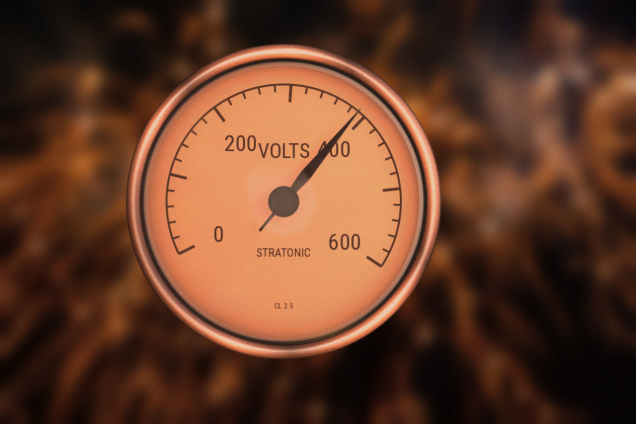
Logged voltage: 390 V
